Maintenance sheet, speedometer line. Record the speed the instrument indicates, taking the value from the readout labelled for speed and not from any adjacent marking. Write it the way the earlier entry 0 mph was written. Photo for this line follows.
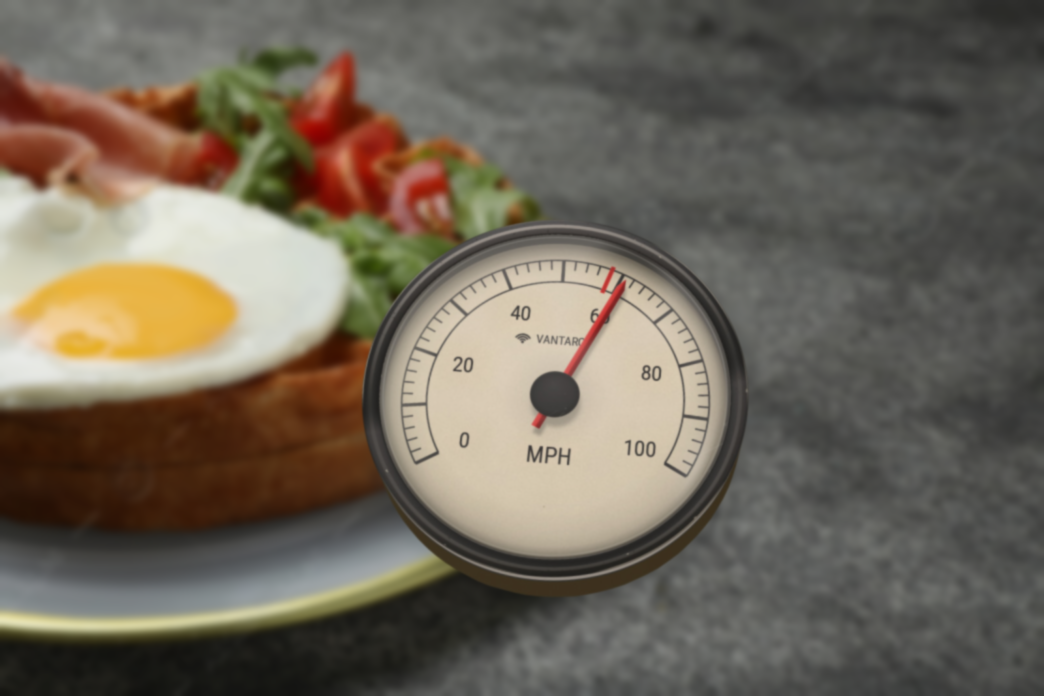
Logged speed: 61 mph
